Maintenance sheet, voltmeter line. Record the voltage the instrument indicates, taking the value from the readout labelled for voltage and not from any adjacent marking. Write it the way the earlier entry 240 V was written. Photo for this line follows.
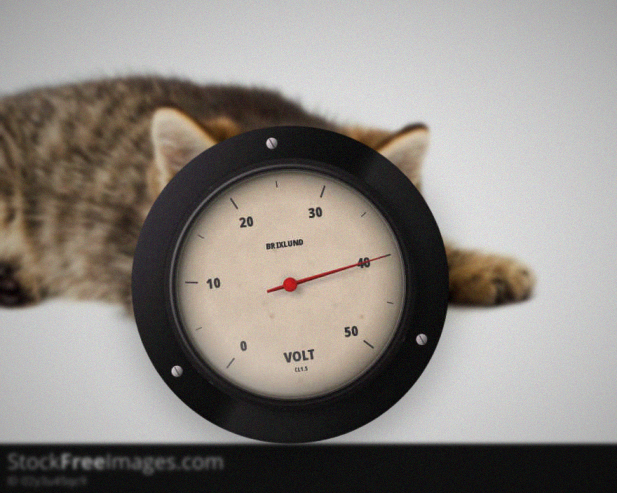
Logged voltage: 40 V
